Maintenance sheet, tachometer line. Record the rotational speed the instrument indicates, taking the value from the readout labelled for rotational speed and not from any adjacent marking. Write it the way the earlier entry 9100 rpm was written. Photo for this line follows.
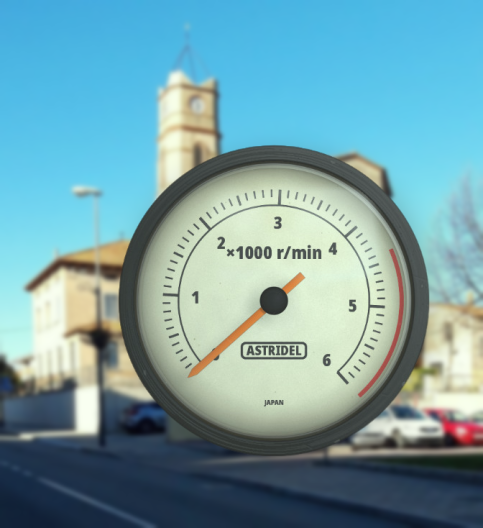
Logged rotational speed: 0 rpm
